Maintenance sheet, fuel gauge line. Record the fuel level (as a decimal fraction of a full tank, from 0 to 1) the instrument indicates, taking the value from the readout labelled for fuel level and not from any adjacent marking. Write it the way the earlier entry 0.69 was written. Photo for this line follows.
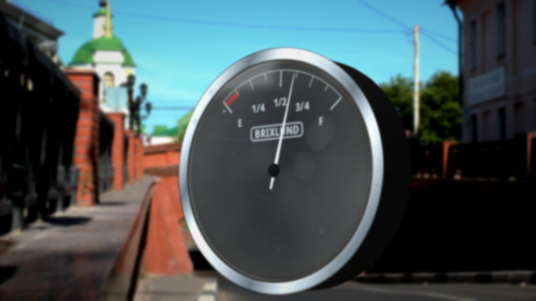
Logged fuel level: 0.625
